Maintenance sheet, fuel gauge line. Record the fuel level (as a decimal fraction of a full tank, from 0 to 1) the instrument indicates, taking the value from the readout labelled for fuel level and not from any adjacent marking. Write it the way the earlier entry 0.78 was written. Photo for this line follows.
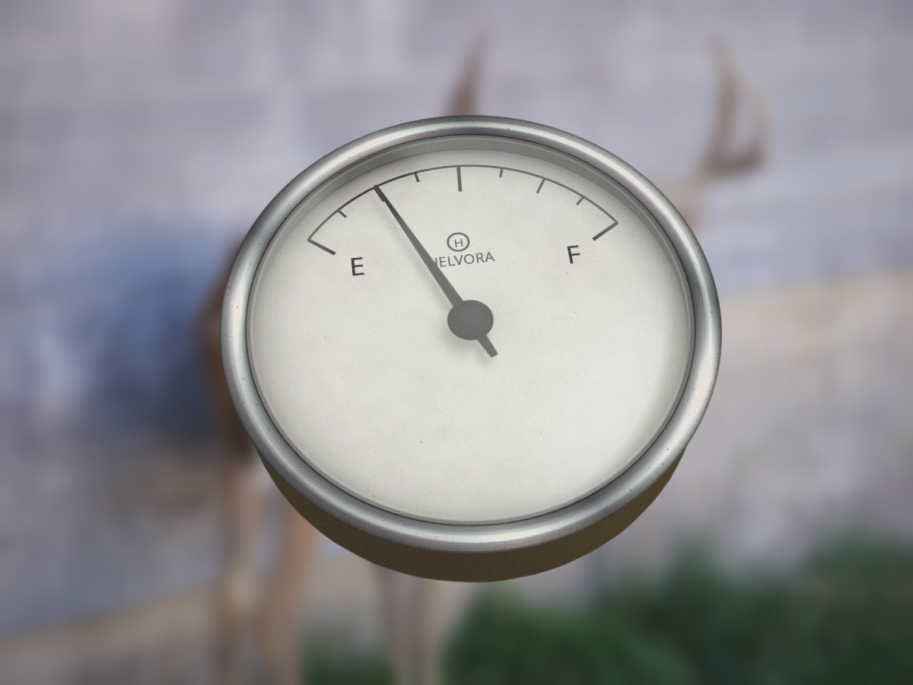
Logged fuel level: 0.25
